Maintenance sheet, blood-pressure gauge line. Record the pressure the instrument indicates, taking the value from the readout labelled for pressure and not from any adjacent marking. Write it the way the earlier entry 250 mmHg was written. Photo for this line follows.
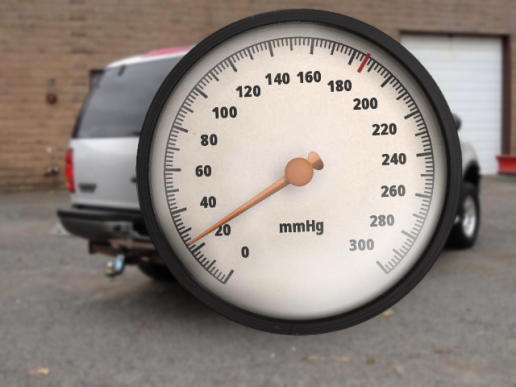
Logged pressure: 24 mmHg
